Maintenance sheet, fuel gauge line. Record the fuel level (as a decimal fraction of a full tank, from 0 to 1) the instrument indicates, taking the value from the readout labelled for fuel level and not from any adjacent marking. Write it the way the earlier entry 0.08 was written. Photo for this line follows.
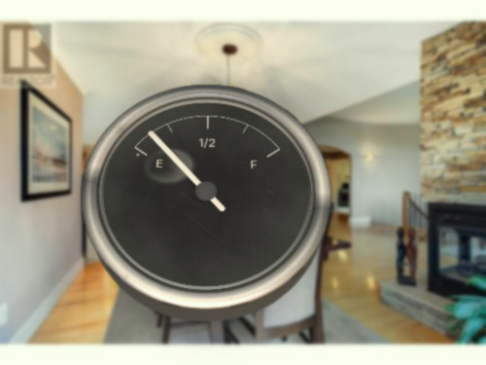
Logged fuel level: 0.125
